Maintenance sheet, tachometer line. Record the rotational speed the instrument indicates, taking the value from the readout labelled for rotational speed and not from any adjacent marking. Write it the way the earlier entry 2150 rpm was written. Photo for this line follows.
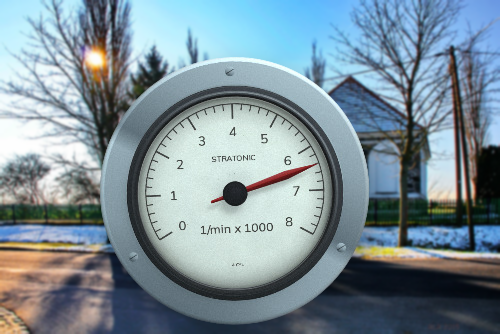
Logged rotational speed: 6400 rpm
